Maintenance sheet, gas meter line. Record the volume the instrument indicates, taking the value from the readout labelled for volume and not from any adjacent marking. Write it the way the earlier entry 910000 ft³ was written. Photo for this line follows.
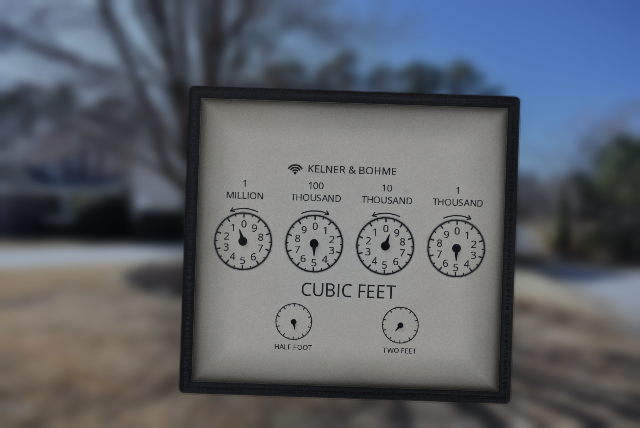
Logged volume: 49500 ft³
